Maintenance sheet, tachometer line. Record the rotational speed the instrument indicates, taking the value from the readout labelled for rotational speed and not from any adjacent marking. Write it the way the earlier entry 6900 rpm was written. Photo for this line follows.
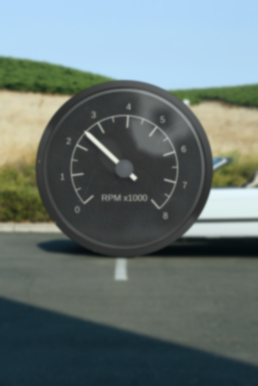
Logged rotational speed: 2500 rpm
